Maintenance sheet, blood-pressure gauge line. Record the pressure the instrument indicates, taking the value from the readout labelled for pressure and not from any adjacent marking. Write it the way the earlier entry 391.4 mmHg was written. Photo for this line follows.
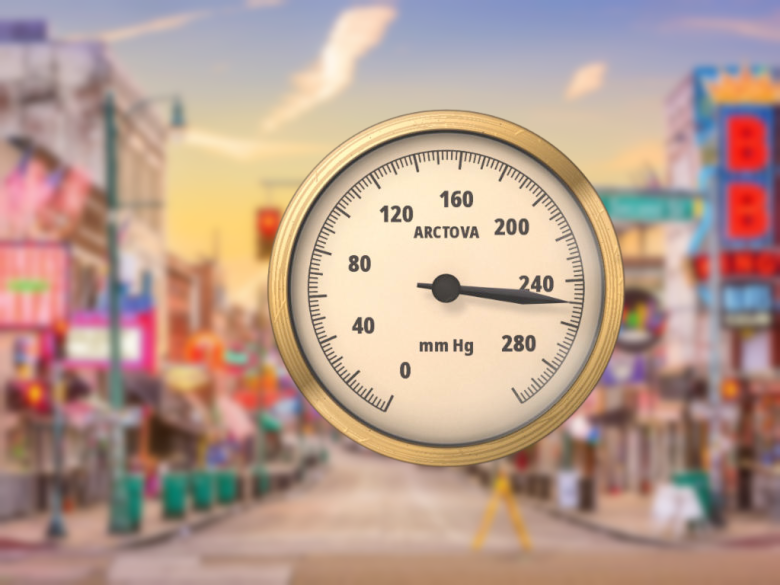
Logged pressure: 250 mmHg
